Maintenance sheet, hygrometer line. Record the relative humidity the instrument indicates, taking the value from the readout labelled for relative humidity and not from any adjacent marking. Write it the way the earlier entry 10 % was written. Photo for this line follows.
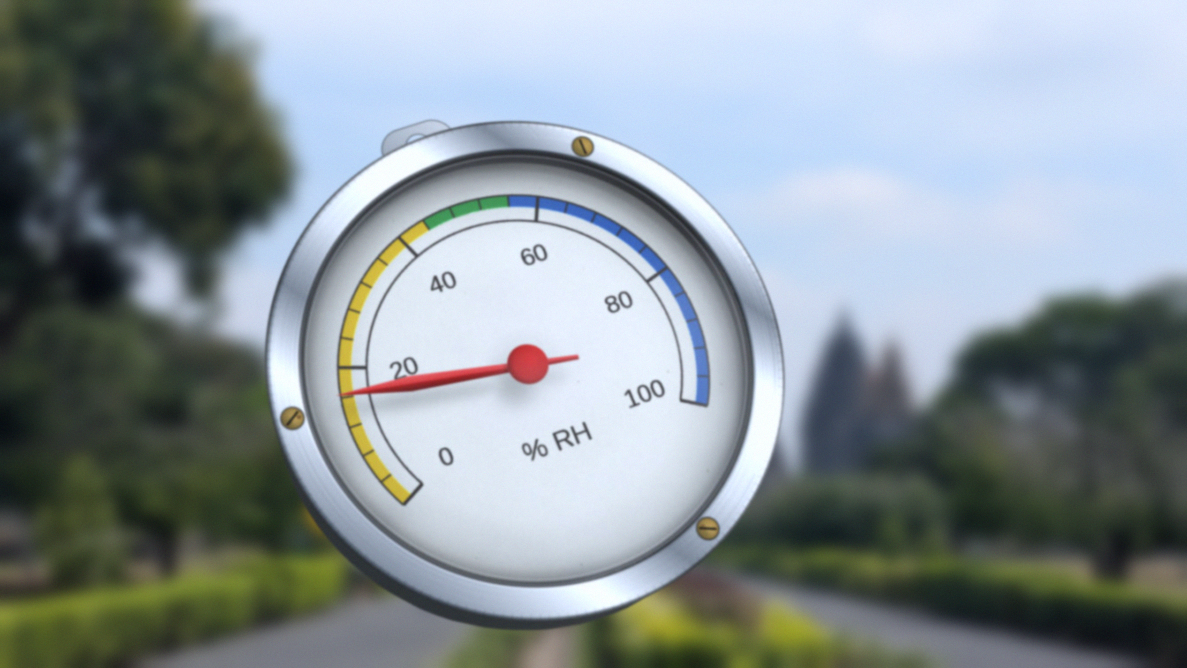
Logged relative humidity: 16 %
